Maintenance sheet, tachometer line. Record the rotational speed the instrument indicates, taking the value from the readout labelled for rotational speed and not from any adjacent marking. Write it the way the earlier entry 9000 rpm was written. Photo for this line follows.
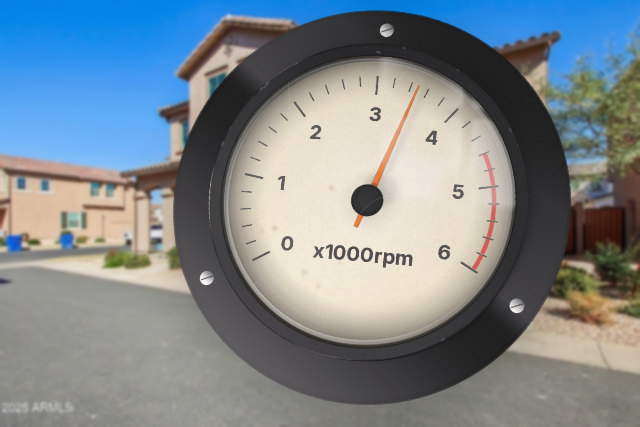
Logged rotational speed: 3500 rpm
